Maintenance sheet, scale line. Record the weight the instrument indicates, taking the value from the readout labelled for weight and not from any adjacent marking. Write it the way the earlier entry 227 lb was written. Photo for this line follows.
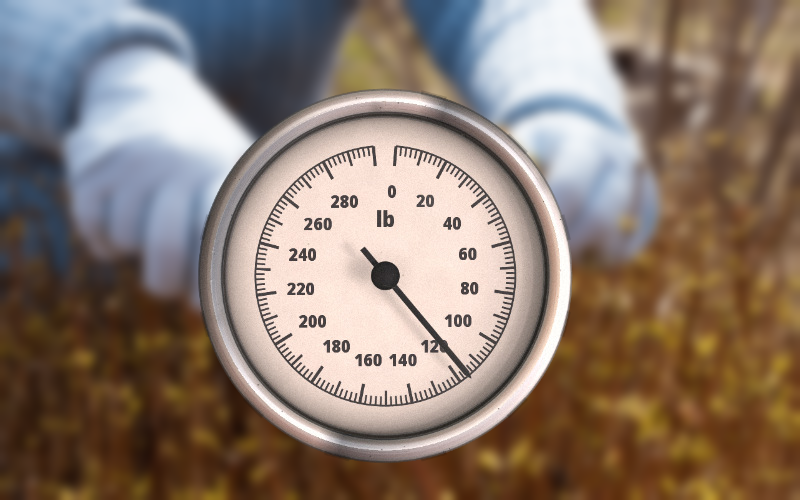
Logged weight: 116 lb
